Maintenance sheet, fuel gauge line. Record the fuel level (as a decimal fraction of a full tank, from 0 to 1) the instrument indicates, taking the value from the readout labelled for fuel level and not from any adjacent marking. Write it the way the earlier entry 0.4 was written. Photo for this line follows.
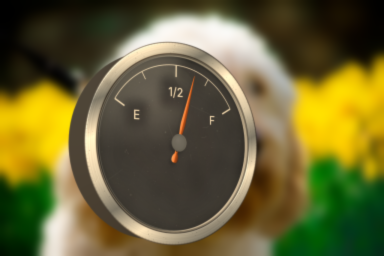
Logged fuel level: 0.625
